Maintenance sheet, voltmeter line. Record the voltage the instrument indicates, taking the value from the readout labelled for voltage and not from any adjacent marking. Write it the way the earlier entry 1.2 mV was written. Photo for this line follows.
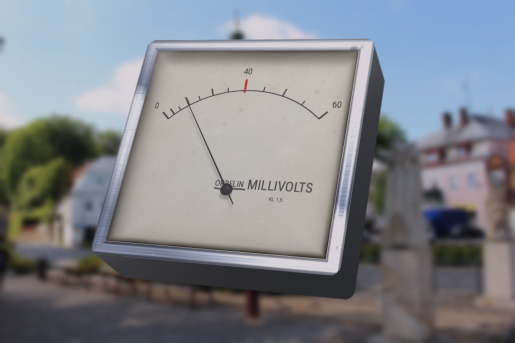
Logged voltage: 20 mV
